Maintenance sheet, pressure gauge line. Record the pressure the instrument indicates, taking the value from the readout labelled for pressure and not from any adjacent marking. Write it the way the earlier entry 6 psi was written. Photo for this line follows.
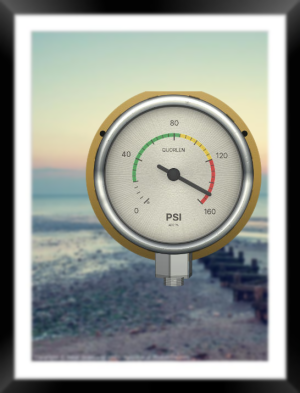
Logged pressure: 150 psi
